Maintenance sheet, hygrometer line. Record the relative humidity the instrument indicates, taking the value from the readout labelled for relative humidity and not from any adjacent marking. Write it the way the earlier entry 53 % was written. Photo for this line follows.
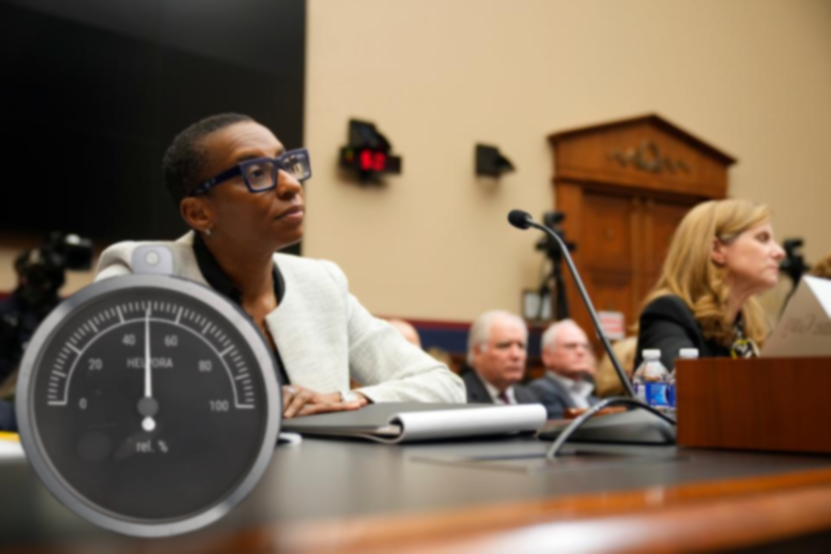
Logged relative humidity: 50 %
